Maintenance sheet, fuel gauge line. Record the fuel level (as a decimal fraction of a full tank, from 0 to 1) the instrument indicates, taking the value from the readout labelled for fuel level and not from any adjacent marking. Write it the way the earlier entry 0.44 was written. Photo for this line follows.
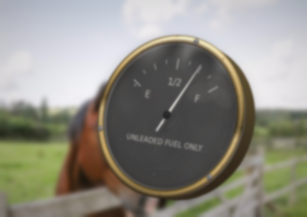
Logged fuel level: 0.75
